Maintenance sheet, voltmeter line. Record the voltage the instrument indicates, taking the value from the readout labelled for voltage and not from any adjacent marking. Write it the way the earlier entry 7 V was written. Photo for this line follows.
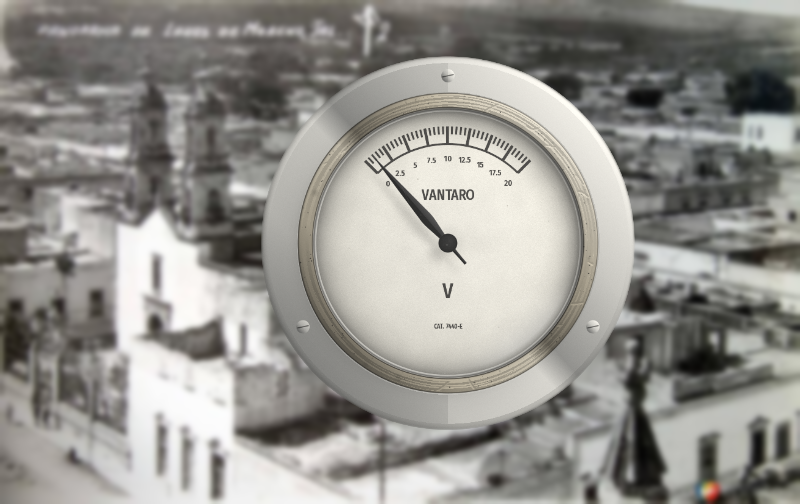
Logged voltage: 1 V
